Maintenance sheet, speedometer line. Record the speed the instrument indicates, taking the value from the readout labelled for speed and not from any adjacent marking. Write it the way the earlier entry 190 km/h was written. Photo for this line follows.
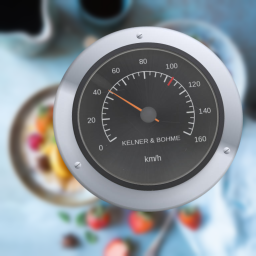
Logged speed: 45 km/h
